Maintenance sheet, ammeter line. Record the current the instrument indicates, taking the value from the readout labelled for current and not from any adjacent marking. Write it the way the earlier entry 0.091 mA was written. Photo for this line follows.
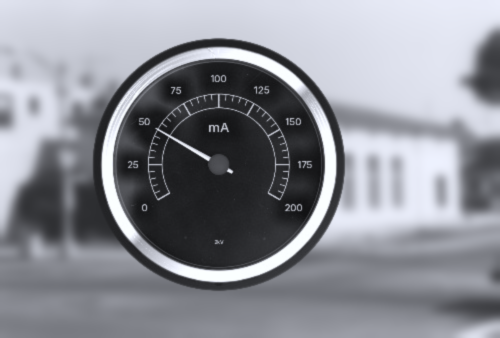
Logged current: 50 mA
